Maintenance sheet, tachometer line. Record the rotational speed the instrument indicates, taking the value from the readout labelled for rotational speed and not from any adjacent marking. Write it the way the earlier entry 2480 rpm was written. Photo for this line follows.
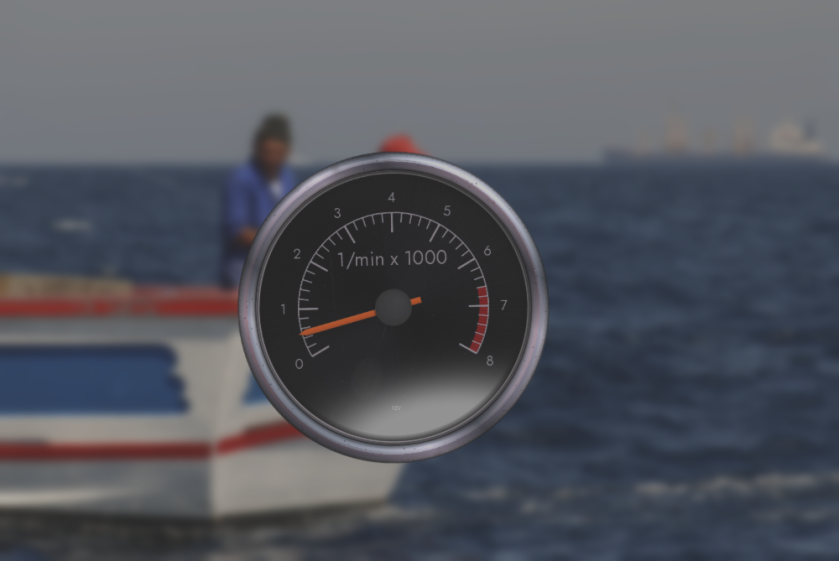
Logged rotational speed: 500 rpm
